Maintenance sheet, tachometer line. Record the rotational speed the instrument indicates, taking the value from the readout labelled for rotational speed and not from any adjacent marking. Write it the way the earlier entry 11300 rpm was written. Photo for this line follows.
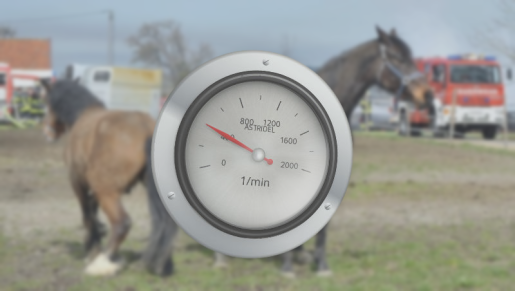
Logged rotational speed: 400 rpm
